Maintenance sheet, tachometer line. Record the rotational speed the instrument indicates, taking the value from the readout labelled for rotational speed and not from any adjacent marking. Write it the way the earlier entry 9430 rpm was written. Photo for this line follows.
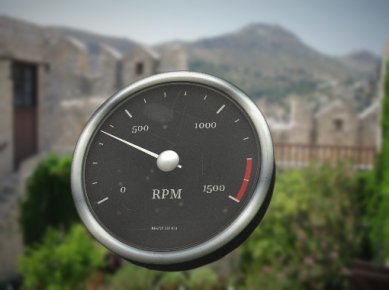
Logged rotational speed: 350 rpm
